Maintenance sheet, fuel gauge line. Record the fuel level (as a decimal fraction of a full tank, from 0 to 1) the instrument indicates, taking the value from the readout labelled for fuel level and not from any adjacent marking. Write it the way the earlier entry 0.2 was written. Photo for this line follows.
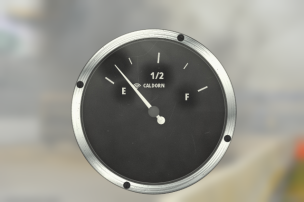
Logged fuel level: 0.125
